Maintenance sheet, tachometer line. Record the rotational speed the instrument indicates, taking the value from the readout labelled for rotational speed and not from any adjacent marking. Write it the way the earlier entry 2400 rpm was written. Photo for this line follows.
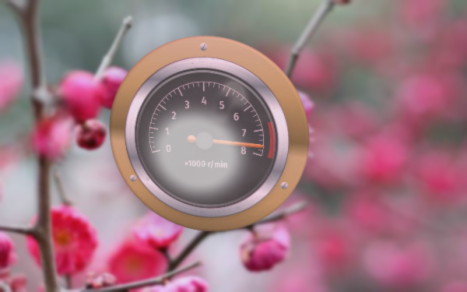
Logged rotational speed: 7600 rpm
